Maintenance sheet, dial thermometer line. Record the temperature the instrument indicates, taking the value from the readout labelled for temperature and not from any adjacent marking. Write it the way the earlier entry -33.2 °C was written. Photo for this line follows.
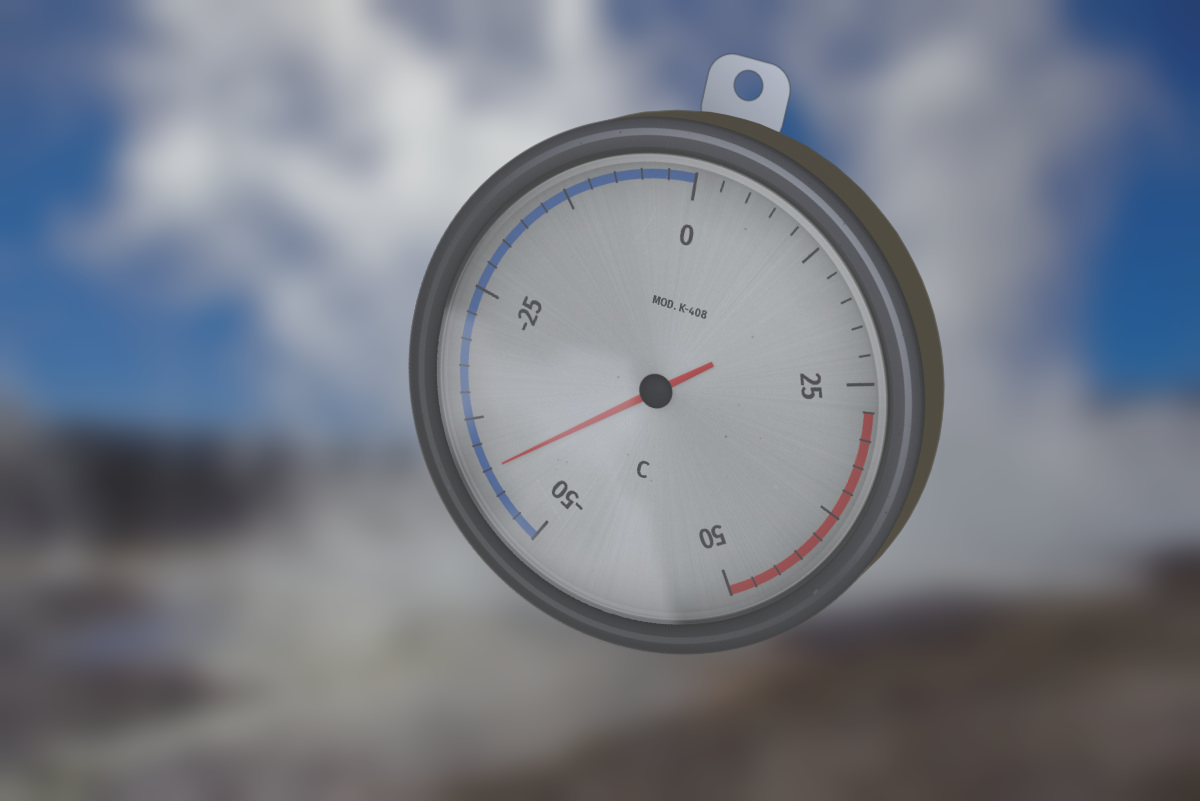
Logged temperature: -42.5 °C
